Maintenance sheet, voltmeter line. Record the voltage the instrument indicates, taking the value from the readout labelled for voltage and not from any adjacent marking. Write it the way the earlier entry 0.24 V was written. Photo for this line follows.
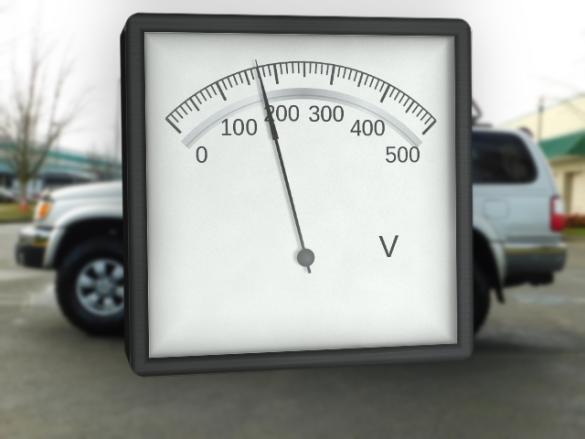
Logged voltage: 170 V
